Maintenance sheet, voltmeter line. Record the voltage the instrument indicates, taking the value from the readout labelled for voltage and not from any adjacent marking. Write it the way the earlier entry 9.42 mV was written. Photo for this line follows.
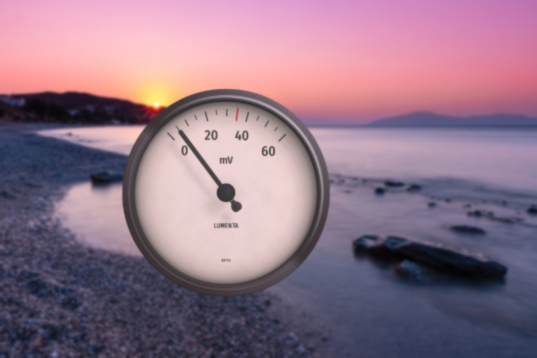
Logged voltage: 5 mV
